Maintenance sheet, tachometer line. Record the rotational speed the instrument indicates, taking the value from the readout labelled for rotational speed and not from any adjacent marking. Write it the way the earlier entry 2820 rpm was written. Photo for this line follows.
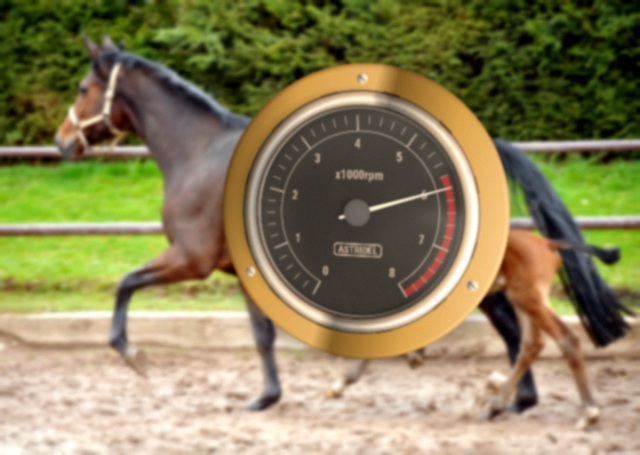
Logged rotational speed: 6000 rpm
